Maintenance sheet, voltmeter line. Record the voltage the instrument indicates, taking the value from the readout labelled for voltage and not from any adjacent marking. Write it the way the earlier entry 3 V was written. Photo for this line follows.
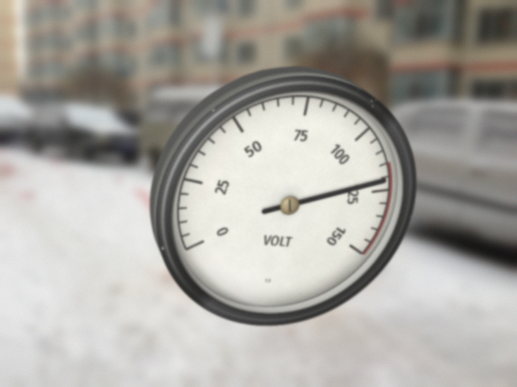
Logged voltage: 120 V
